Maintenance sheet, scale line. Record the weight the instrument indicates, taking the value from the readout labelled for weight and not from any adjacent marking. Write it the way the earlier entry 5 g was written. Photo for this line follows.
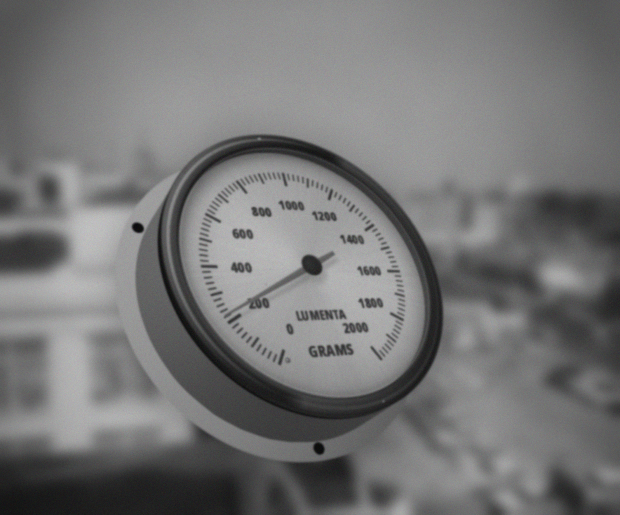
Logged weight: 220 g
